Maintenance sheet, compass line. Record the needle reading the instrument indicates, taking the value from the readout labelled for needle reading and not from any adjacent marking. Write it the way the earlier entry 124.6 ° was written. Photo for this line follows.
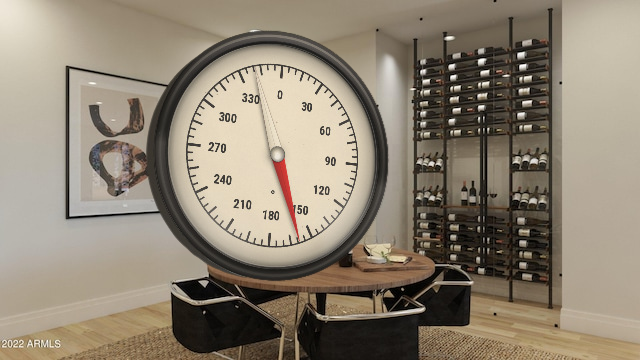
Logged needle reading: 160 °
